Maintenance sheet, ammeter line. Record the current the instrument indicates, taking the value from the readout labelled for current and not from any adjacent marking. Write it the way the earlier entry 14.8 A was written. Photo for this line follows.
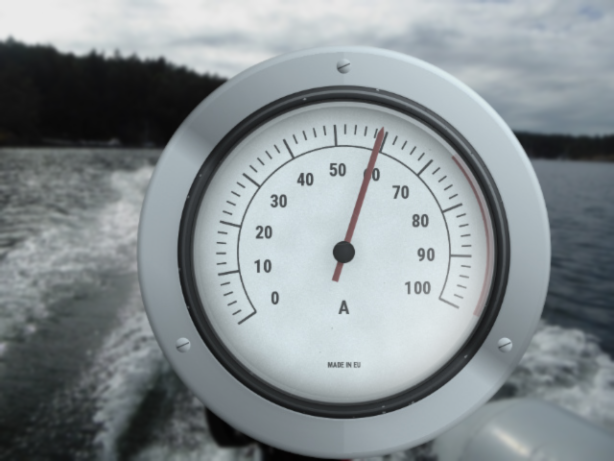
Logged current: 59 A
